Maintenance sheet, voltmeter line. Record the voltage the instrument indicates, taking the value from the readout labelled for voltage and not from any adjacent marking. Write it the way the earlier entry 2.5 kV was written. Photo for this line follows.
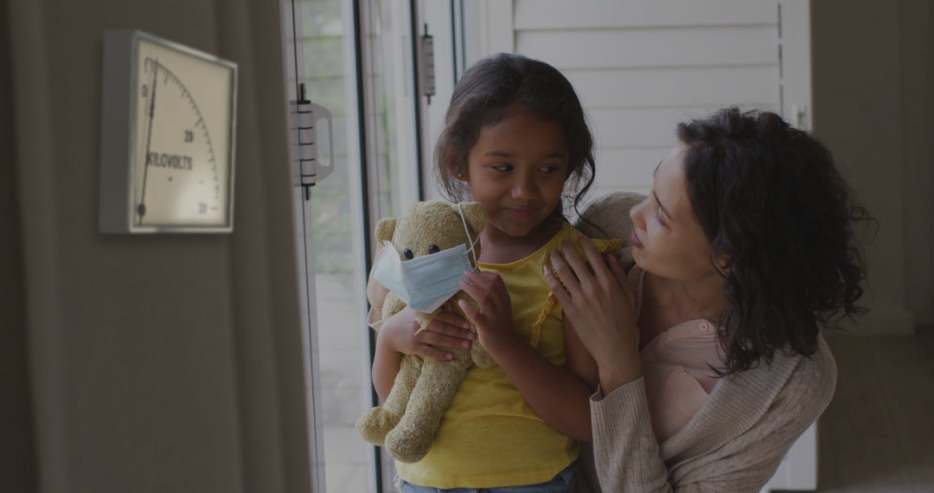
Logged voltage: 5 kV
